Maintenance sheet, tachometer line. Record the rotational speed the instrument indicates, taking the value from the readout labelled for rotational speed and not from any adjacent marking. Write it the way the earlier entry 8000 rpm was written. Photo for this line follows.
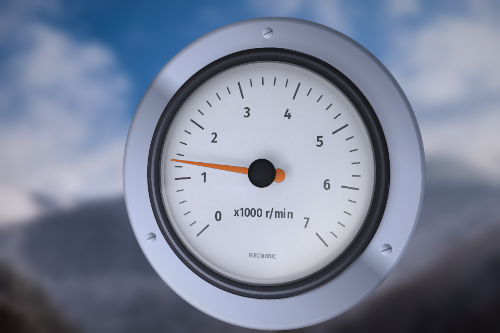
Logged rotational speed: 1300 rpm
